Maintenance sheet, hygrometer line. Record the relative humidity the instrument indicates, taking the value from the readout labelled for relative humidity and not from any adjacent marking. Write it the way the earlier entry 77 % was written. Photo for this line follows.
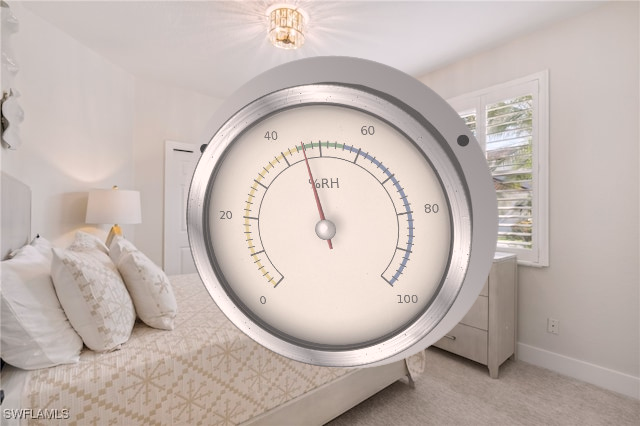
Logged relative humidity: 46 %
